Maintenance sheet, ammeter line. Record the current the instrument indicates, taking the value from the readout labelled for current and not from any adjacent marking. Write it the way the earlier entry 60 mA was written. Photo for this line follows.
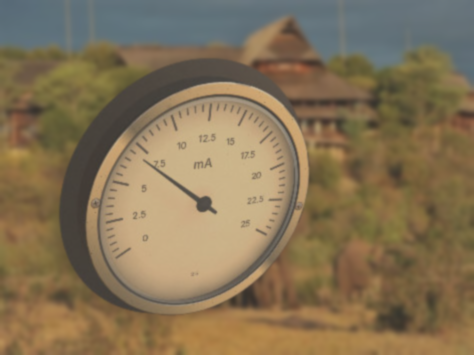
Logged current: 7 mA
